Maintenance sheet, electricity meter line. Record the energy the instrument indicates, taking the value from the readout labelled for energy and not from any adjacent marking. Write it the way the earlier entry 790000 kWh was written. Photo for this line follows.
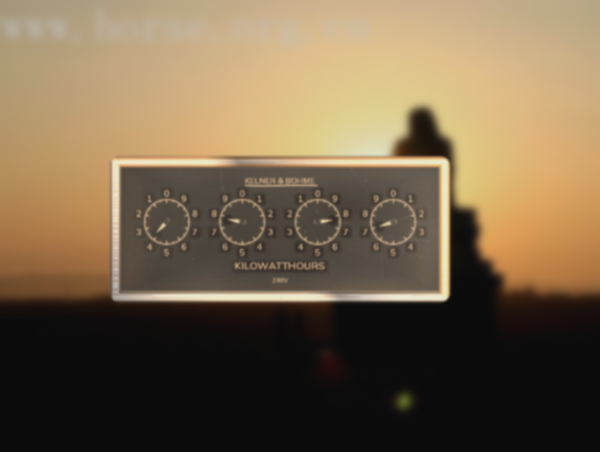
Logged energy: 3777 kWh
